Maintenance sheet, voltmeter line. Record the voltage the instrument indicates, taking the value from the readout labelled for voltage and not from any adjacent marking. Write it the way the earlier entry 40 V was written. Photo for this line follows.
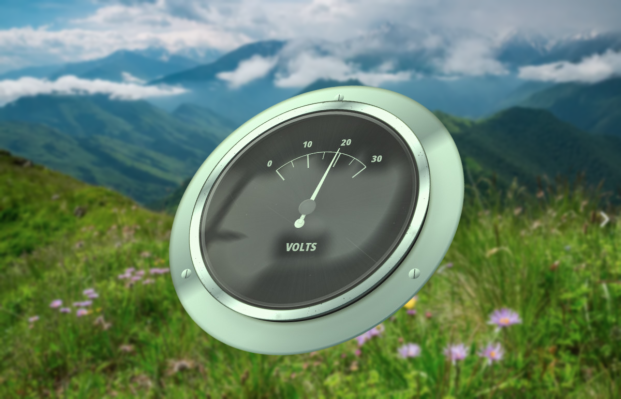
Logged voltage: 20 V
